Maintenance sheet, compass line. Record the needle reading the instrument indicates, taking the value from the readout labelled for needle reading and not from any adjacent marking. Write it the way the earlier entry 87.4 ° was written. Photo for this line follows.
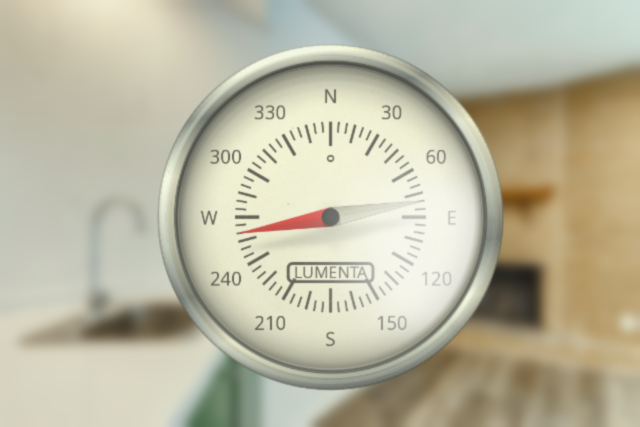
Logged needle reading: 260 °
